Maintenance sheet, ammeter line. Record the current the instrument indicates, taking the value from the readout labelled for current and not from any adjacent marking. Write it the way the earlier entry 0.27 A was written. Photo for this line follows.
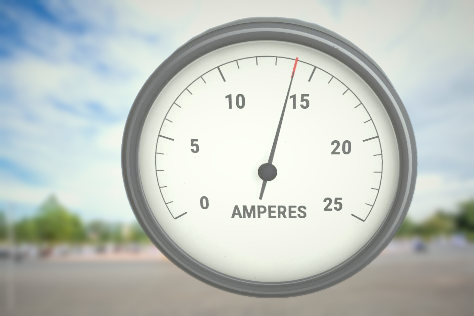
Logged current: 14 A
